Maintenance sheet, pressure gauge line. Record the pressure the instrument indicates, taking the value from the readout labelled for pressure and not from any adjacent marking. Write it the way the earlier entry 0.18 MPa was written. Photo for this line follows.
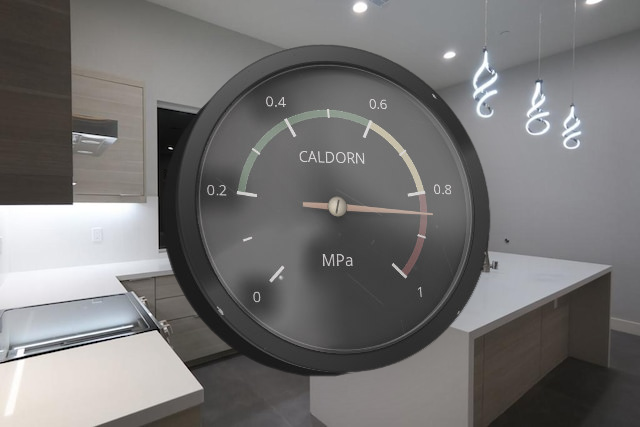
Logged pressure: 0.85 MPa
